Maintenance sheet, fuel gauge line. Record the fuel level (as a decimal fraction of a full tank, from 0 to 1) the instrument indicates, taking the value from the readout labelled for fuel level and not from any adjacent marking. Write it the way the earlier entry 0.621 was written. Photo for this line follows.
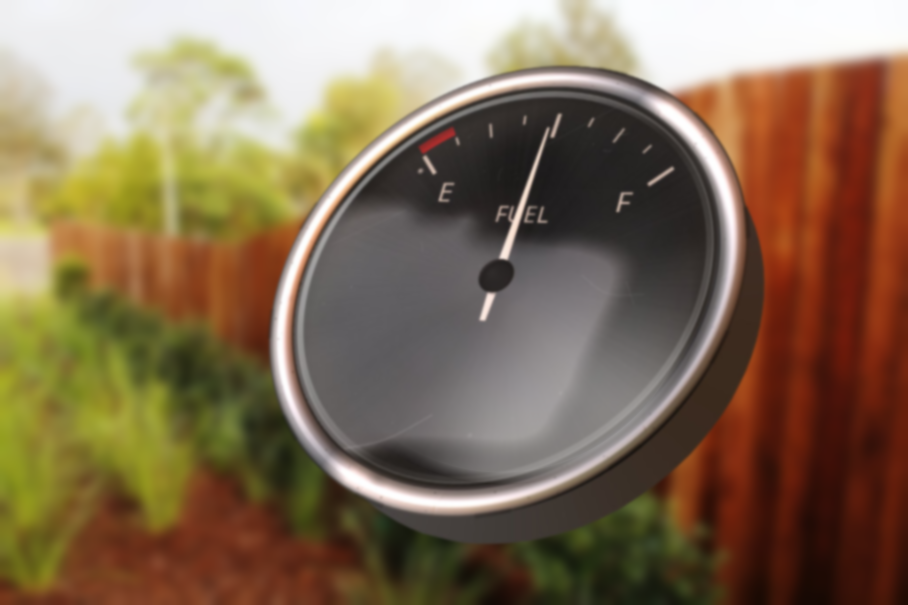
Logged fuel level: 0.5
